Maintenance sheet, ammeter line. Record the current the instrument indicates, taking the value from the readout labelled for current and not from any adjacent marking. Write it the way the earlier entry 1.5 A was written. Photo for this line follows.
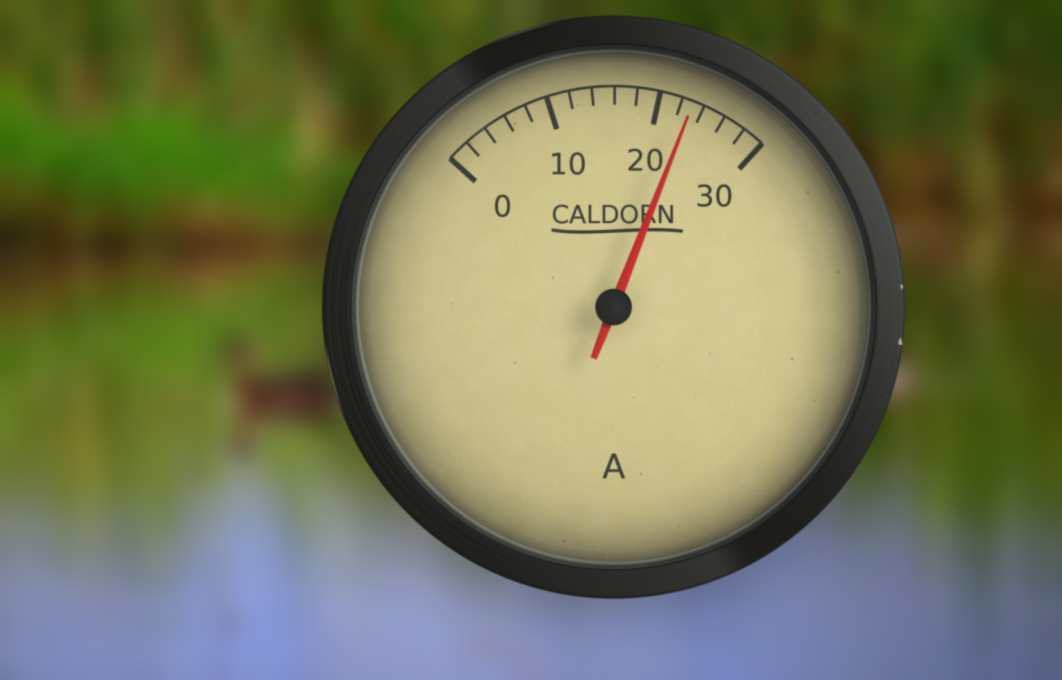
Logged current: 23 A
